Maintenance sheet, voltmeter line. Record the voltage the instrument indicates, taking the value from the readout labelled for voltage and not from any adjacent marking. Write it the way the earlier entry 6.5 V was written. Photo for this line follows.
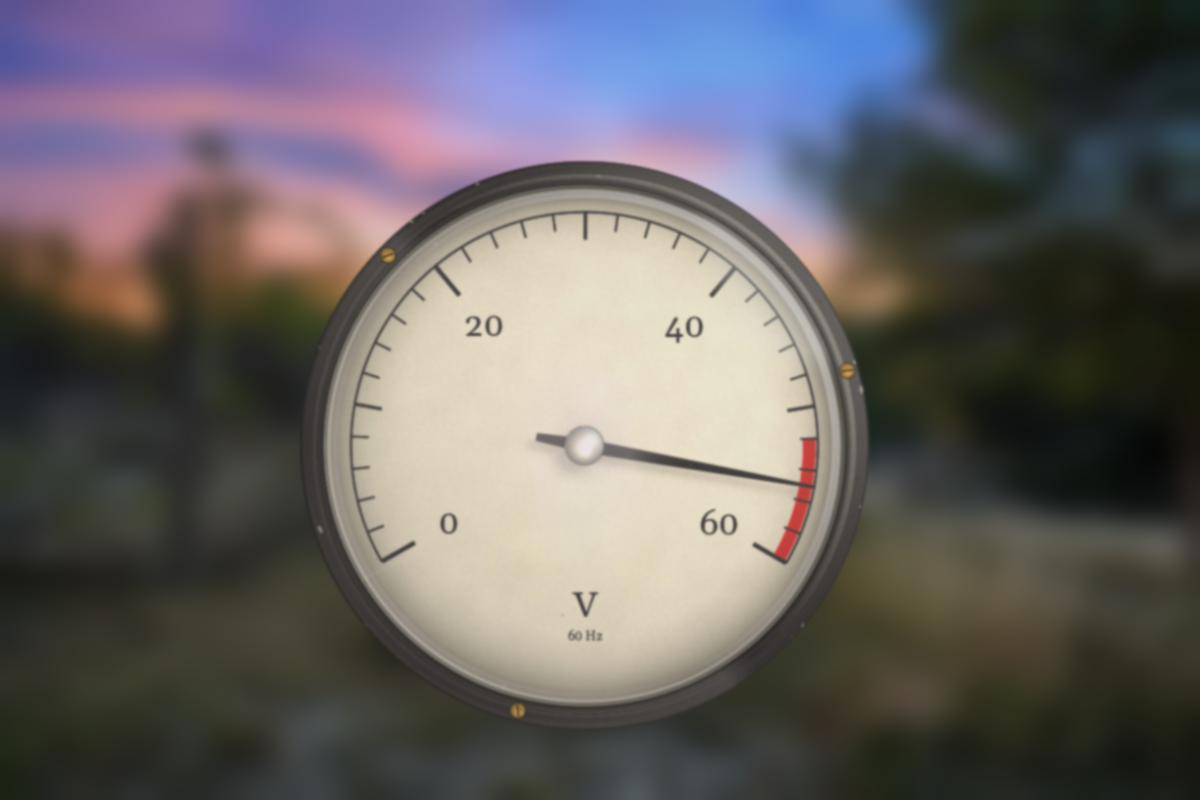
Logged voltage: 55 V
